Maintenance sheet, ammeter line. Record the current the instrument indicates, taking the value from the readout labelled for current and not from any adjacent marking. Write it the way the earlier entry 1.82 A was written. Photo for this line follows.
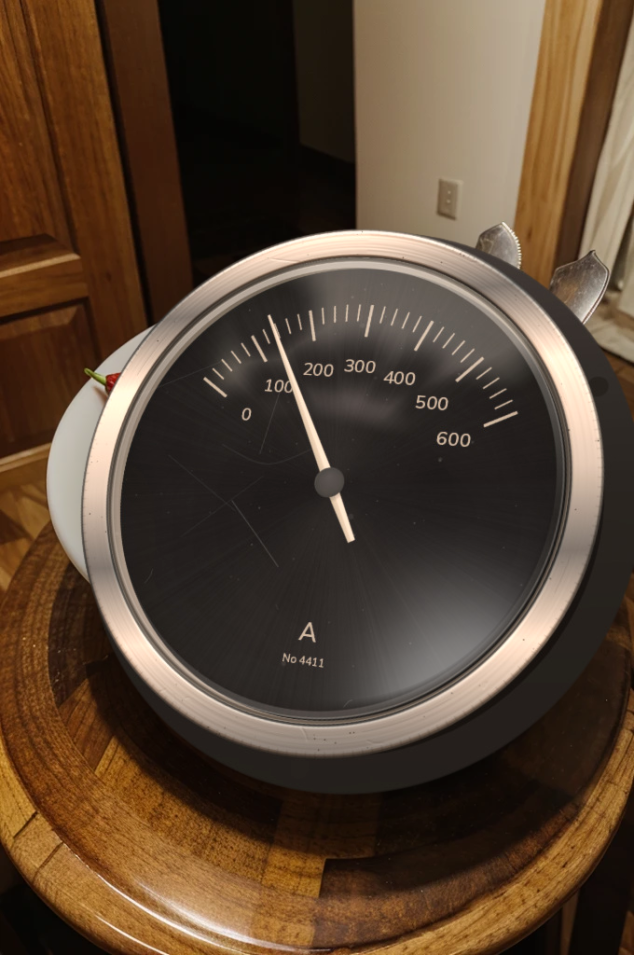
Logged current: 140 A
